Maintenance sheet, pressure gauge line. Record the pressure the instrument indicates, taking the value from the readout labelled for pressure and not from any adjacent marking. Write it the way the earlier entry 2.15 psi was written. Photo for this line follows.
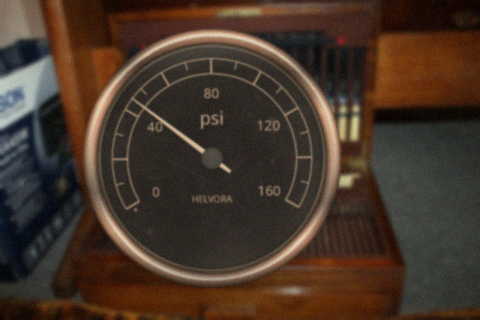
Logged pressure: 45 psi
